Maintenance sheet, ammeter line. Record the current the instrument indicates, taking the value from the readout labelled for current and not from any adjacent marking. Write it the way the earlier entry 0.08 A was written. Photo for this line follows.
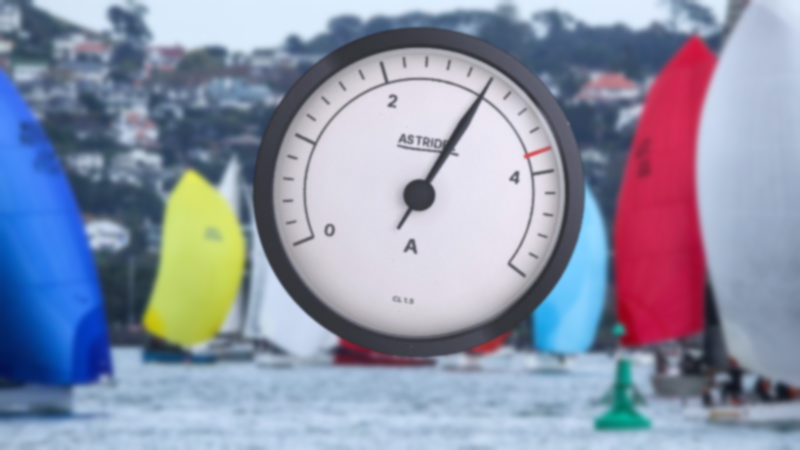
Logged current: 3 A
